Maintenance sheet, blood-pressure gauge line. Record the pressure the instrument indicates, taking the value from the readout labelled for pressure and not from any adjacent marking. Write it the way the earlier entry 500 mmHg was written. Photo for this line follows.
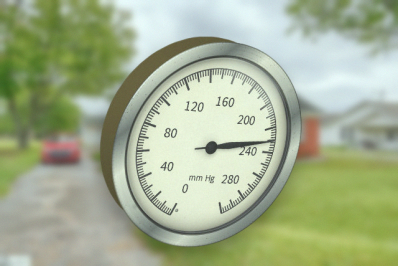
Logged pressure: 230 mmHg
